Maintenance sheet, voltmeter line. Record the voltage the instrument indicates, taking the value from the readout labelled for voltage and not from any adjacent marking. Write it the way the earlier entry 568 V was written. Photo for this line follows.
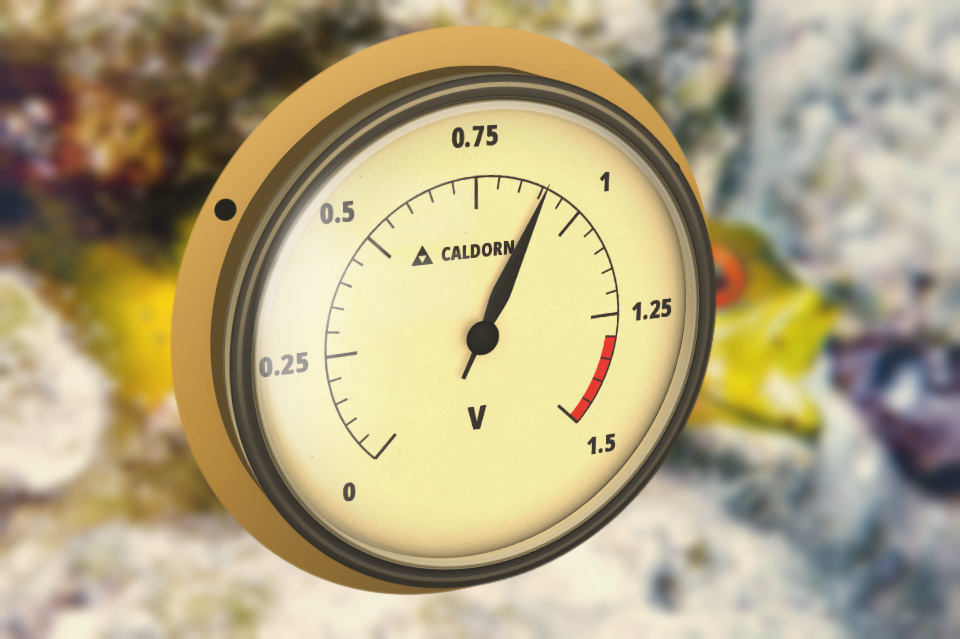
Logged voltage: 0.9 V
